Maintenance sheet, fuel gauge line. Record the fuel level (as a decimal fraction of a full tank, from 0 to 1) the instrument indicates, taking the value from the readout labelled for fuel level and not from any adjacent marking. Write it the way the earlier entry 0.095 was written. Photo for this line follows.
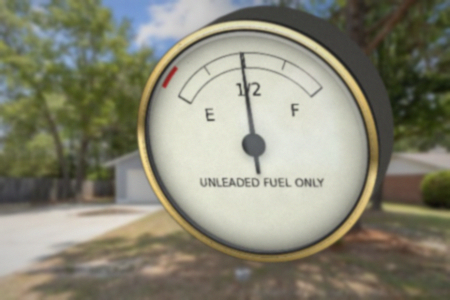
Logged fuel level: 0.5
